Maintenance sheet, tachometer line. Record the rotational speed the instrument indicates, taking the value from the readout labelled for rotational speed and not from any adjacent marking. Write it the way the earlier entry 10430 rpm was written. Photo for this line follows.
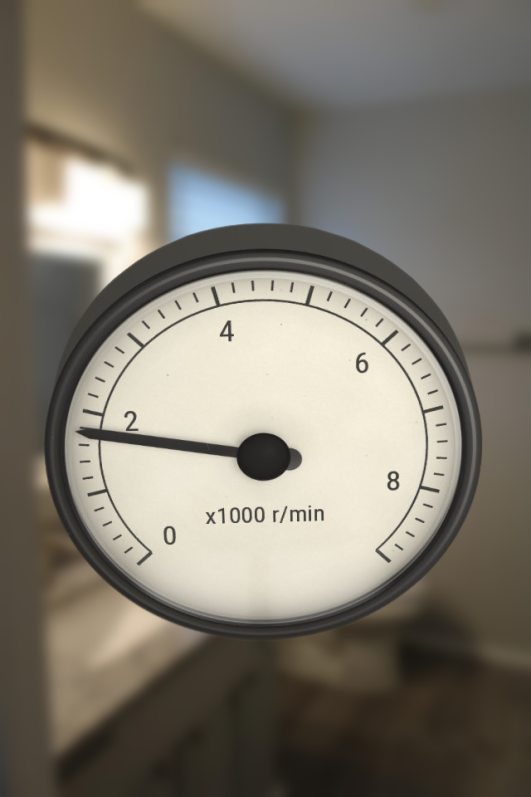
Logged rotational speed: 1800 rpm
